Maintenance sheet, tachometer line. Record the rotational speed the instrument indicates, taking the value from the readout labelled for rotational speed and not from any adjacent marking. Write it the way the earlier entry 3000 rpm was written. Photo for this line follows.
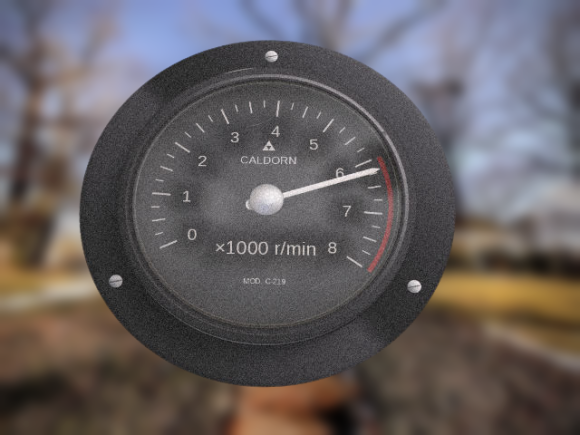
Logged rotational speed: 6250 rpm
